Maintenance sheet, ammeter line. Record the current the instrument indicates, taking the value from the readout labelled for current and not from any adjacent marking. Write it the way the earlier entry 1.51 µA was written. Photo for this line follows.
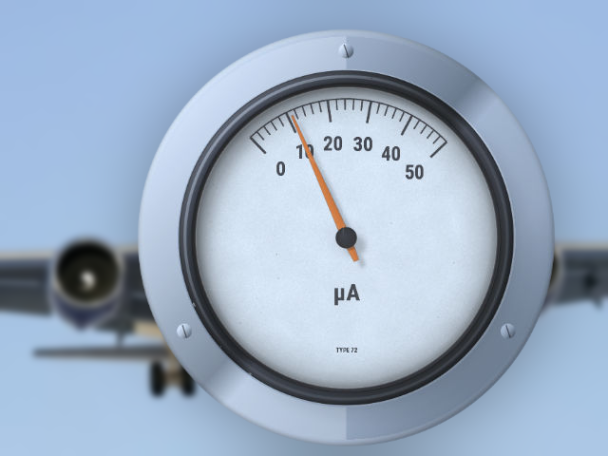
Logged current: 11 µA
